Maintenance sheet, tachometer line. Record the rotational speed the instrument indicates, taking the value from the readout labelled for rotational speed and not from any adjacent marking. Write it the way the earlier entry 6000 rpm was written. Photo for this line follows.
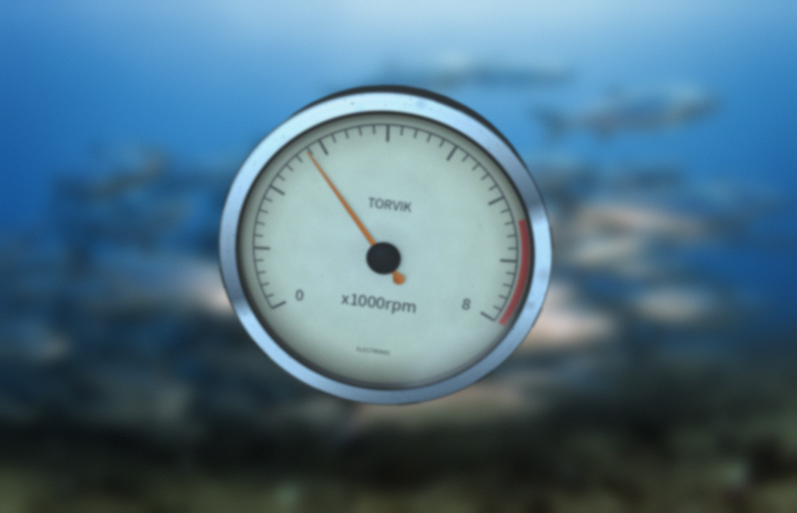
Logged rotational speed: 2800 rpm
